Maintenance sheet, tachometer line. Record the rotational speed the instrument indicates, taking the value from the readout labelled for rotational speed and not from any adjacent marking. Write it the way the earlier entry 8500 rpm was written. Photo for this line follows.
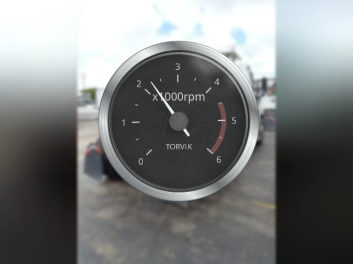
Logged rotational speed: 2250 rpm
